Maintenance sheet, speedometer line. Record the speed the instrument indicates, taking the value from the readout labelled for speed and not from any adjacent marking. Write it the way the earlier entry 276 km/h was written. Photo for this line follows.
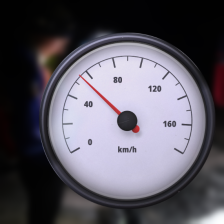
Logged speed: 55 km/h
